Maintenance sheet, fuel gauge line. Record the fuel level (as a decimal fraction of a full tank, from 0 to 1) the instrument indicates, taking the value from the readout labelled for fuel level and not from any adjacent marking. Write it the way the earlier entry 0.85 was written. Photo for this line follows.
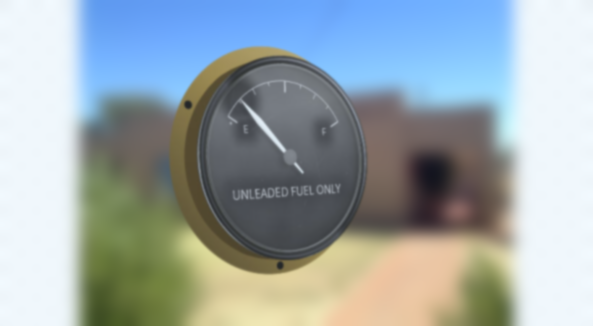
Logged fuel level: 0.125
